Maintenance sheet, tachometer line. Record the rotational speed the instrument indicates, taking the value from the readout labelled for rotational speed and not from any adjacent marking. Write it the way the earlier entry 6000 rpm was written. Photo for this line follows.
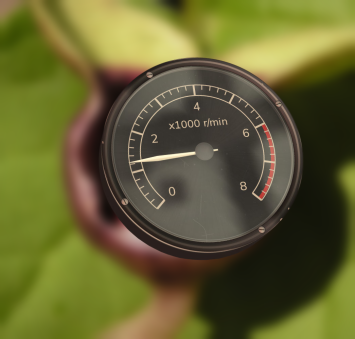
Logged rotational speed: 1200 rpm
